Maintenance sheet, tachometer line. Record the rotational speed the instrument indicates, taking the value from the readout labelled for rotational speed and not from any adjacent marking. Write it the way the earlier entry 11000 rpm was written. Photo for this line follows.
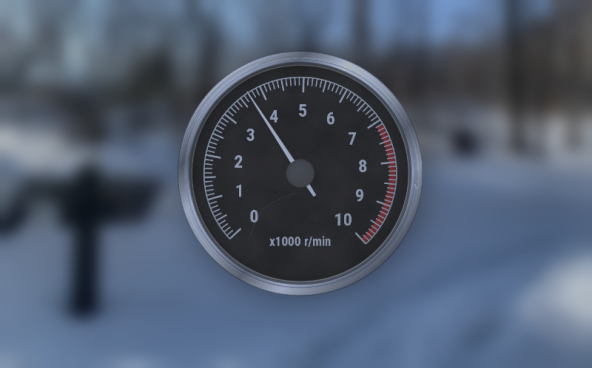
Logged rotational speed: 3700 rpm
